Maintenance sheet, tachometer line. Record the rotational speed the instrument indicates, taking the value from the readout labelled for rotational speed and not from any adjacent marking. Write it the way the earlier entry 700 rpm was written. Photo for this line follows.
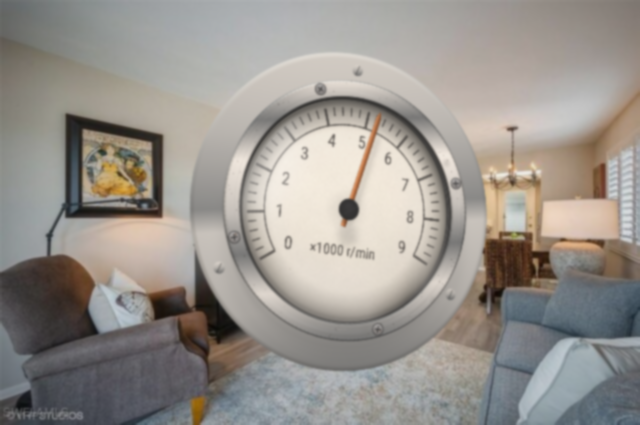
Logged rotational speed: 5200 rpm
